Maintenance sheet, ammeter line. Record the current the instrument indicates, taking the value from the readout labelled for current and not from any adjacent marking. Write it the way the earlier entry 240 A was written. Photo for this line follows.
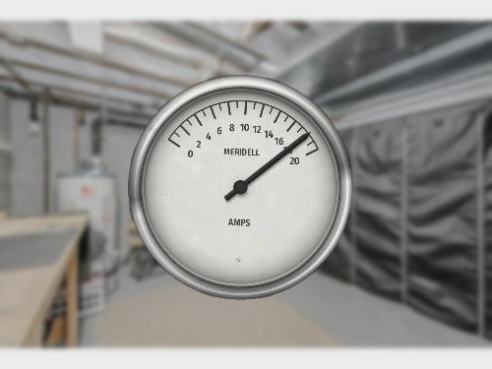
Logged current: 18 A
